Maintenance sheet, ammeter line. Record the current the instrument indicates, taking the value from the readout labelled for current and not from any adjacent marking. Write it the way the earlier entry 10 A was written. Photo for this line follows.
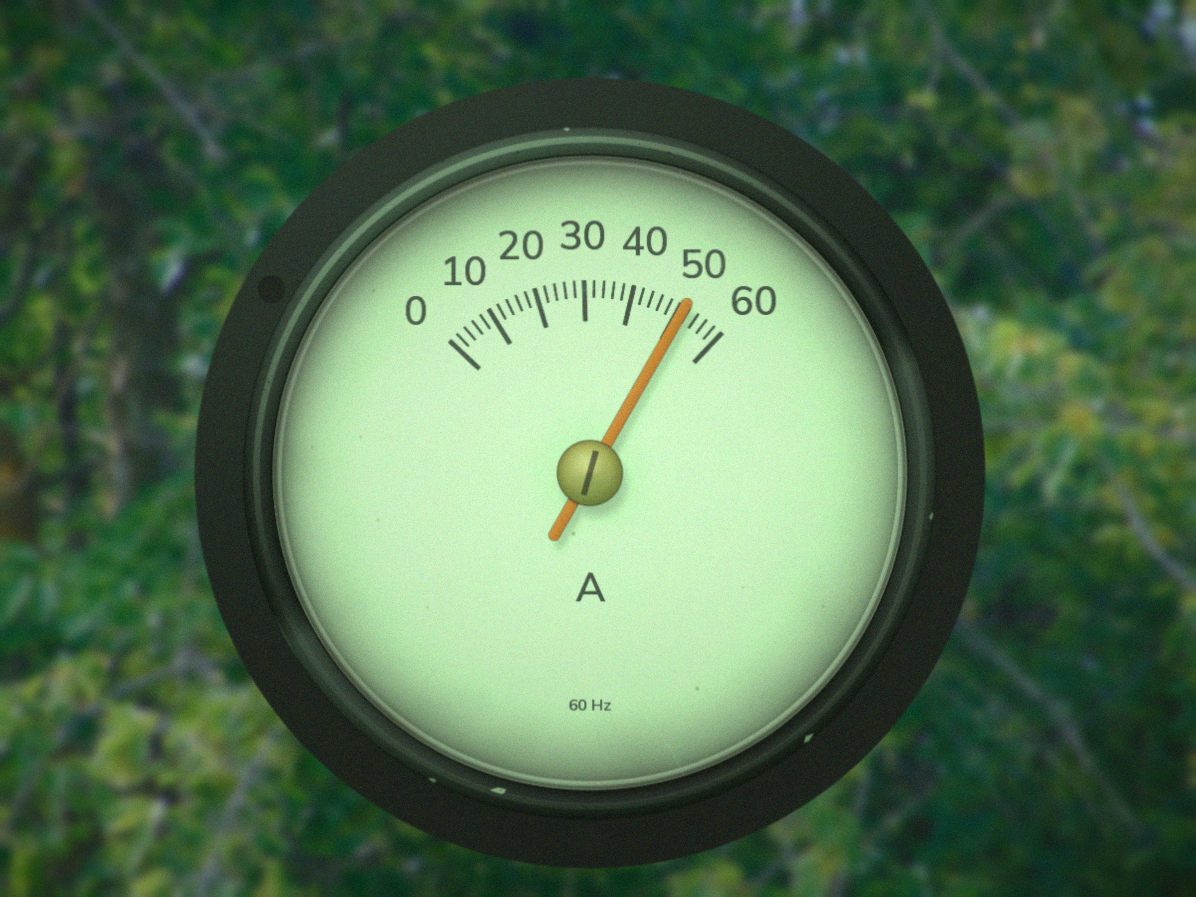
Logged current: 51 A
